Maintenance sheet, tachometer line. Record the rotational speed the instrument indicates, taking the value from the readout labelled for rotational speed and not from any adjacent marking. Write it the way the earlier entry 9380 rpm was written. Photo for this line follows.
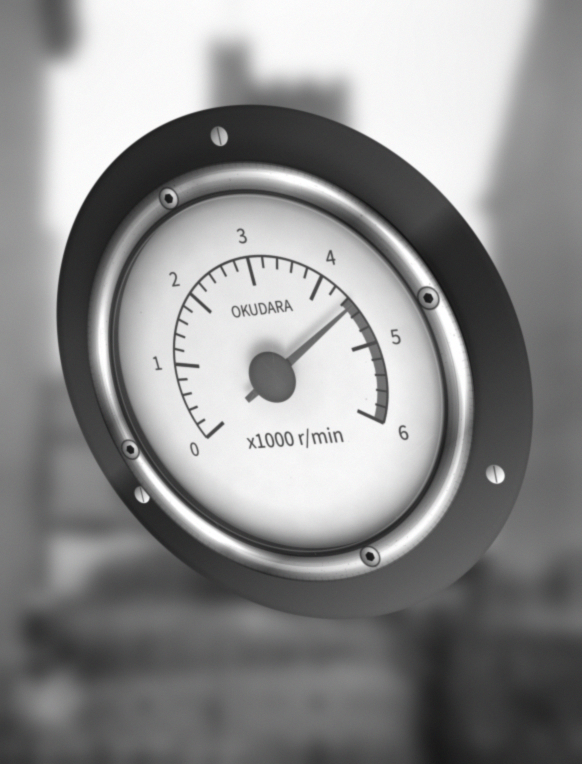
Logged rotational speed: 4500 rpm
